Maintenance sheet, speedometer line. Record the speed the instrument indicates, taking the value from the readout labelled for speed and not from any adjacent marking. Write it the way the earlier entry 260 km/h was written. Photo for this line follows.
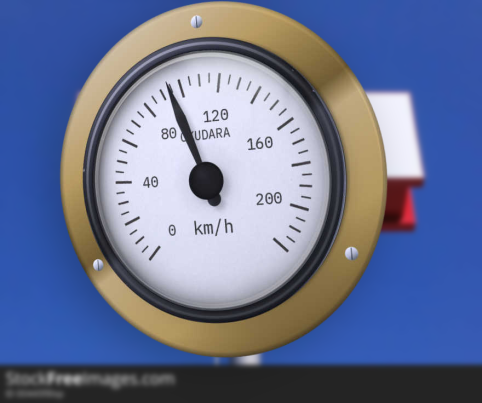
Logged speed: 95 km/h
